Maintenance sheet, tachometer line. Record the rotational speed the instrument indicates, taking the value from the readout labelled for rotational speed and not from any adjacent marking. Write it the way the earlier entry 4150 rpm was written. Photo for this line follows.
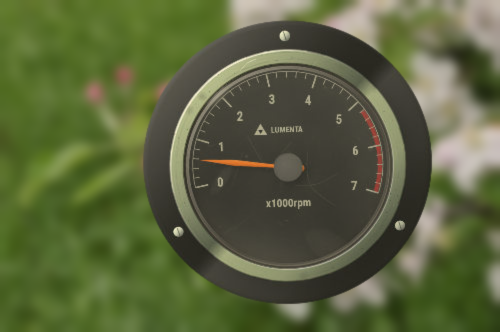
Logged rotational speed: 600 rpm
